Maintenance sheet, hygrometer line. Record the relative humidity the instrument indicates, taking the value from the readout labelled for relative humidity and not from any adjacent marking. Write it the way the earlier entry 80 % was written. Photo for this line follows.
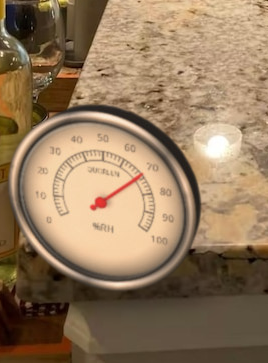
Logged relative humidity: 70 %
